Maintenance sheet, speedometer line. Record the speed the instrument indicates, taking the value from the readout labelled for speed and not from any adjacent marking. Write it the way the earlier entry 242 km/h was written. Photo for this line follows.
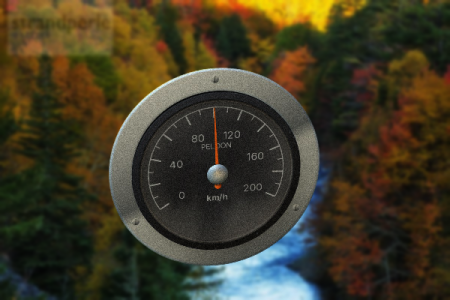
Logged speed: 100 km/h
